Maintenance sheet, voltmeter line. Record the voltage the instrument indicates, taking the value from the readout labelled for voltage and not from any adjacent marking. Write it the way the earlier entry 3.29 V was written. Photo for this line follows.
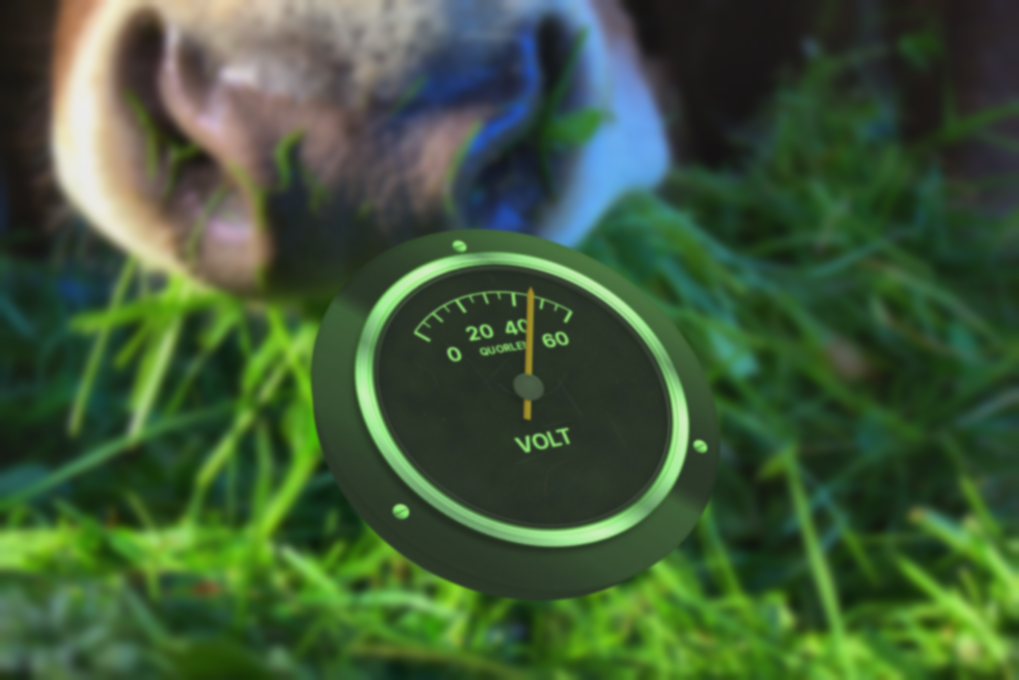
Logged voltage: 45 V
